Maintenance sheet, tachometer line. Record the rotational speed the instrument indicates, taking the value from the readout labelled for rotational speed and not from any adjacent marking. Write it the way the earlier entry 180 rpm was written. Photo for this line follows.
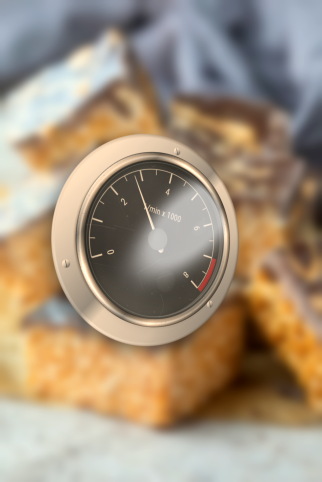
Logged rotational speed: 2750 rpm
